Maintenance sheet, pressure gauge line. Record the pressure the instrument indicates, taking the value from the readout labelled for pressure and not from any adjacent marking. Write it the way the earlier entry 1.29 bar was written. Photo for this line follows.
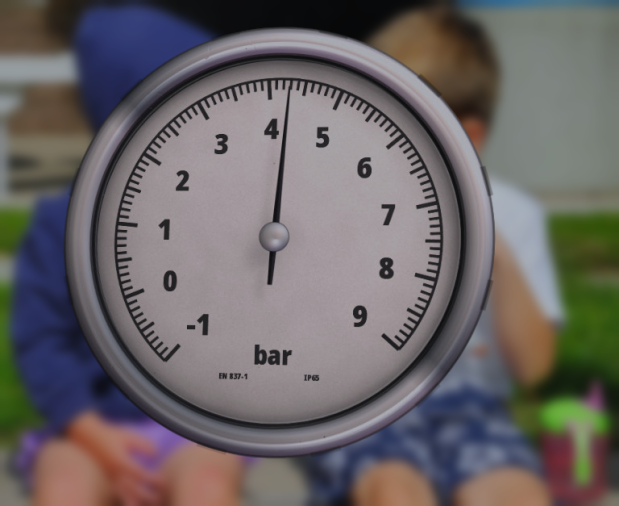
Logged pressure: 4.3 bar
